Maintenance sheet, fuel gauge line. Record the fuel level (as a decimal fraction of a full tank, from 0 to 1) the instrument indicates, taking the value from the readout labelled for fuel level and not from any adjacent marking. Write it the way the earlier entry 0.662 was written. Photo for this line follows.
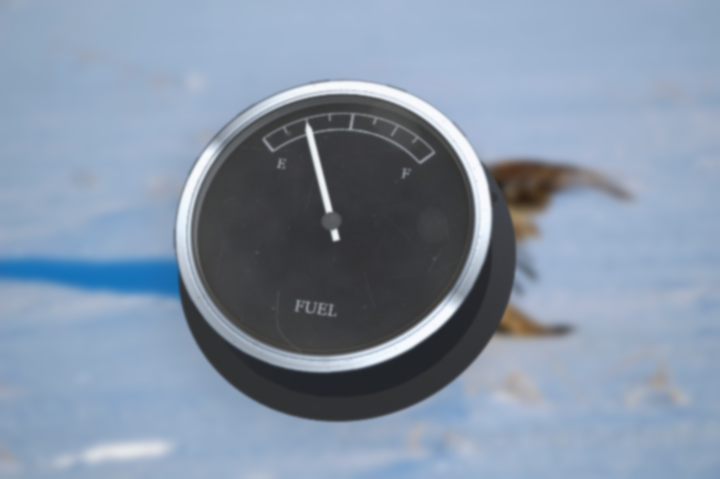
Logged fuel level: 0.25
